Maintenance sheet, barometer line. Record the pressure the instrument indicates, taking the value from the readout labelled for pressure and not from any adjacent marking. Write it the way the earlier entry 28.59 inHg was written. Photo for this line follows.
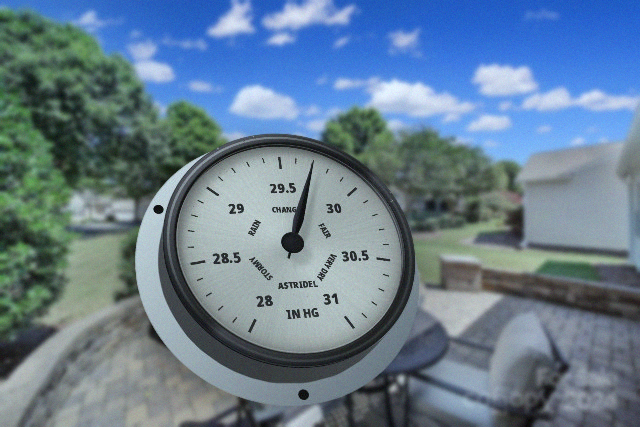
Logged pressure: 29.7 inHg
